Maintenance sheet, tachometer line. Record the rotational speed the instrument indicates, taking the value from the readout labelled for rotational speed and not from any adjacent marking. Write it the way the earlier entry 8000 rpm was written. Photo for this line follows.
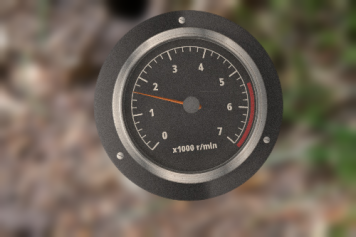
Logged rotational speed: 1600 rpm
